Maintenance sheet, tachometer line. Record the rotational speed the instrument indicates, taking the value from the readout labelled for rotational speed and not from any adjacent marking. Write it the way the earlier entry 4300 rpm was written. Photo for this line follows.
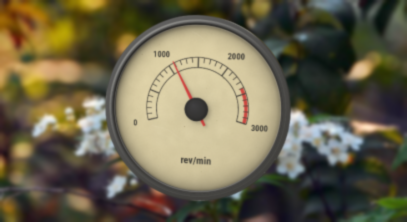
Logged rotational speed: 1100 rpm
